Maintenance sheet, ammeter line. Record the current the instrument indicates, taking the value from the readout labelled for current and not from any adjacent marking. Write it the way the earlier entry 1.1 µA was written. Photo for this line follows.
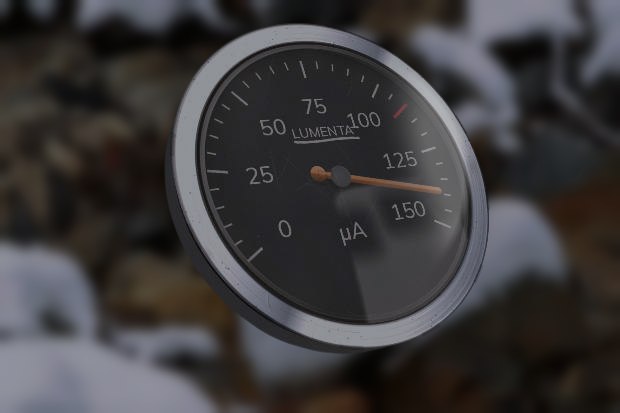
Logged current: 140 µA
